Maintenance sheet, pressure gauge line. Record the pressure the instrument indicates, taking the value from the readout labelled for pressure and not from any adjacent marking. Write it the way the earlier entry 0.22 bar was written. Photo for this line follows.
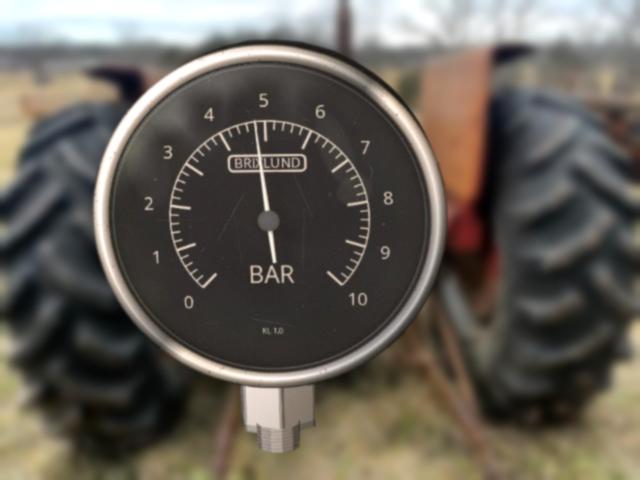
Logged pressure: 4.8 bar
